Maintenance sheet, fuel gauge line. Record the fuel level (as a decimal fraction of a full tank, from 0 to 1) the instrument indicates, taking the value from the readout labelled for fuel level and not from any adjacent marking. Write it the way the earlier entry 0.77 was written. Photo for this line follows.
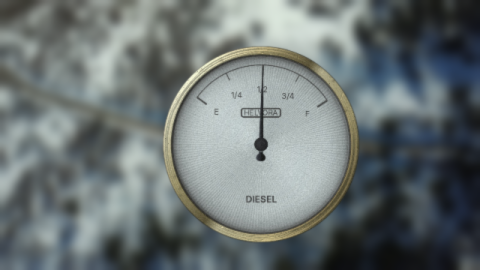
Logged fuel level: 0.5
